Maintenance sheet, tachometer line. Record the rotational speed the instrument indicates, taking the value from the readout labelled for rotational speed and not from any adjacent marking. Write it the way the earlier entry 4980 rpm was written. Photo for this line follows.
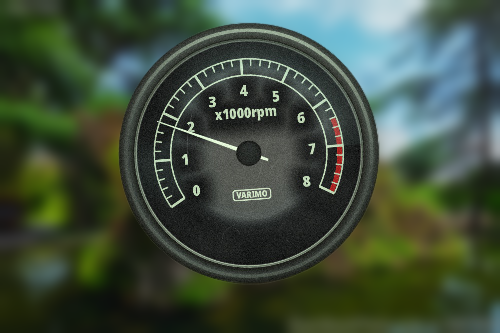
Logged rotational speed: 1800 rpm
